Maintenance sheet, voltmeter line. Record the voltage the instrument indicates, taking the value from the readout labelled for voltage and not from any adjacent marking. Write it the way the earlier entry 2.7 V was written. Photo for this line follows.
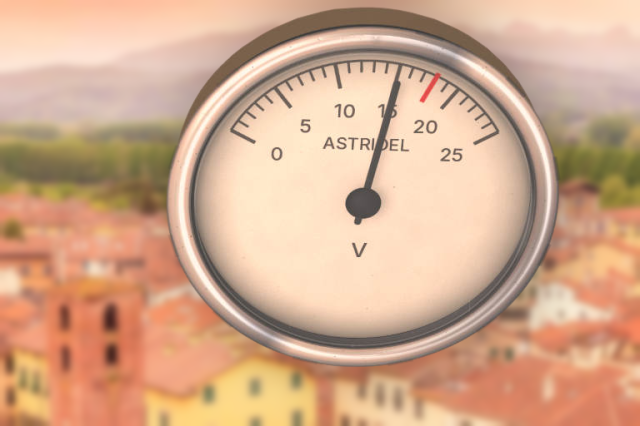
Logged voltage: 15 V
